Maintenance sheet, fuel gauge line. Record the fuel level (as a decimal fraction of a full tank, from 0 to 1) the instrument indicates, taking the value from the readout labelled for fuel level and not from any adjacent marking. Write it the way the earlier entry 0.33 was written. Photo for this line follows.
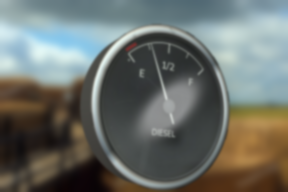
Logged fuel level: 0.25
